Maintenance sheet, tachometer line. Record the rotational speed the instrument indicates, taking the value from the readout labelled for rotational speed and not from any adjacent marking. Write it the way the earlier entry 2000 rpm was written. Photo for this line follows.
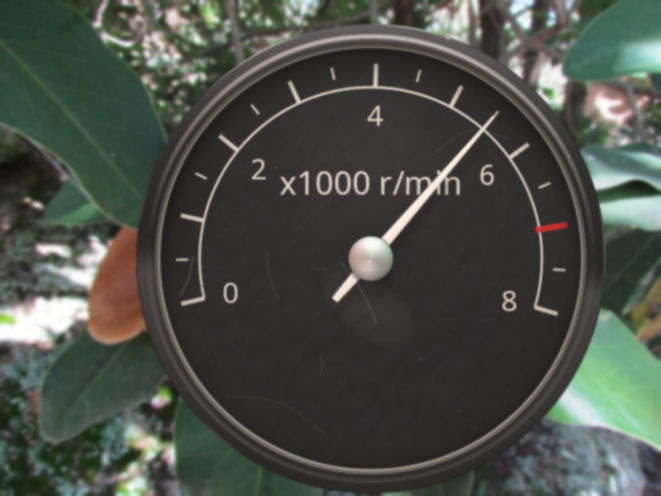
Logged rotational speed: 5500 rpm
